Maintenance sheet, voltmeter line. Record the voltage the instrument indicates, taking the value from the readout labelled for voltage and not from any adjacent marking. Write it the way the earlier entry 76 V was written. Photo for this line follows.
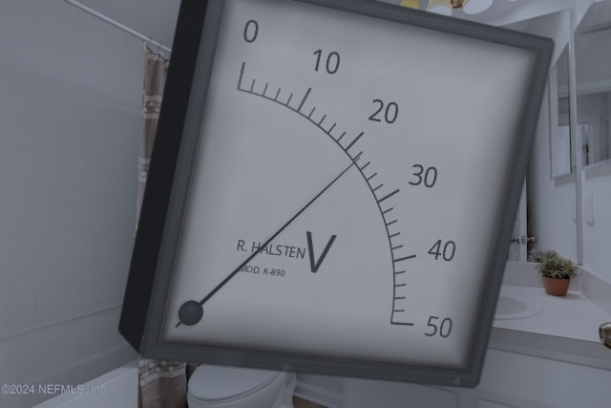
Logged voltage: 22 V
